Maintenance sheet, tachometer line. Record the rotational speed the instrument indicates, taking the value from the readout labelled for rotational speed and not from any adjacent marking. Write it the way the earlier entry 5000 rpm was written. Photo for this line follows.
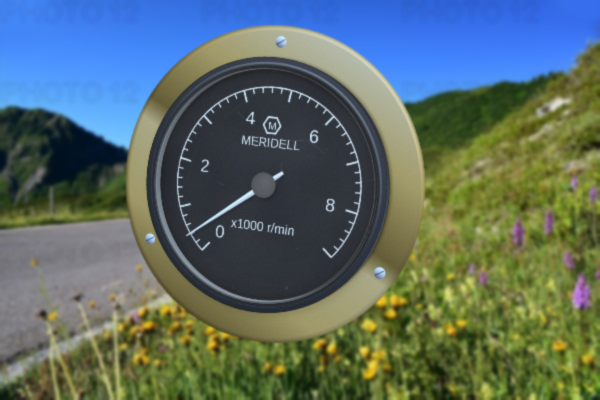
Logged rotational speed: 400 rpm
